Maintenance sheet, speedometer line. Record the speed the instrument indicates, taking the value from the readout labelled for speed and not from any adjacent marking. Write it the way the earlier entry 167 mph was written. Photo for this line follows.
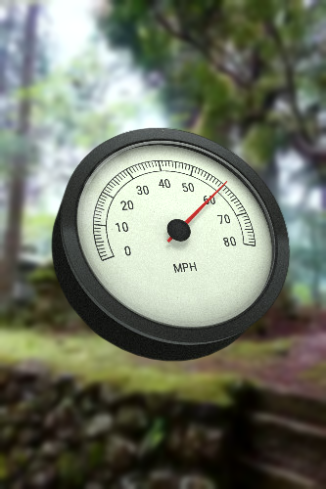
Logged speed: 60 mph
